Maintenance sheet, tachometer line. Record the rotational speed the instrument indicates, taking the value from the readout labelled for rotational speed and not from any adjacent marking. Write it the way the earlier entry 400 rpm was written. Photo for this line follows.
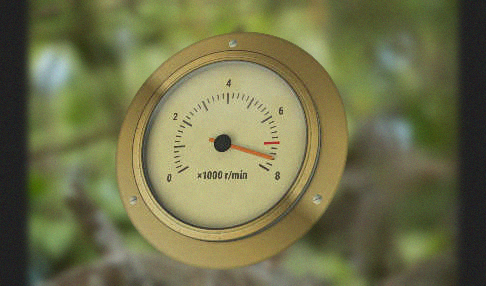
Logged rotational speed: 7600 rpm
